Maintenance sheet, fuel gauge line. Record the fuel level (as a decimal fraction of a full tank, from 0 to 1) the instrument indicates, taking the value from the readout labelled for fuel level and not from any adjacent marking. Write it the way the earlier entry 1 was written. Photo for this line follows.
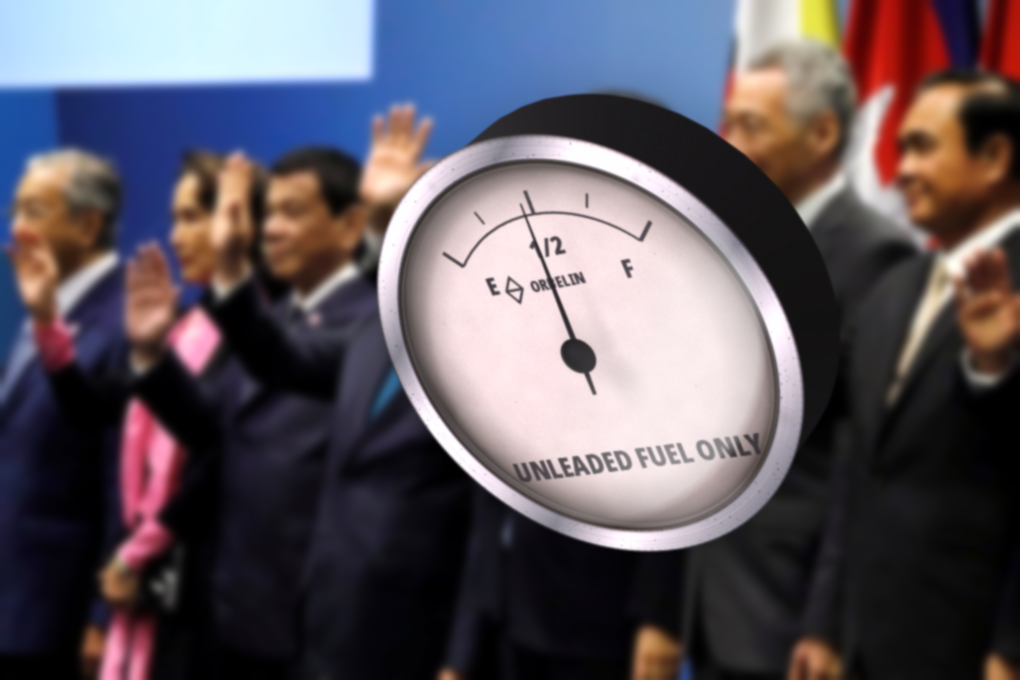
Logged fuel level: 0.5
